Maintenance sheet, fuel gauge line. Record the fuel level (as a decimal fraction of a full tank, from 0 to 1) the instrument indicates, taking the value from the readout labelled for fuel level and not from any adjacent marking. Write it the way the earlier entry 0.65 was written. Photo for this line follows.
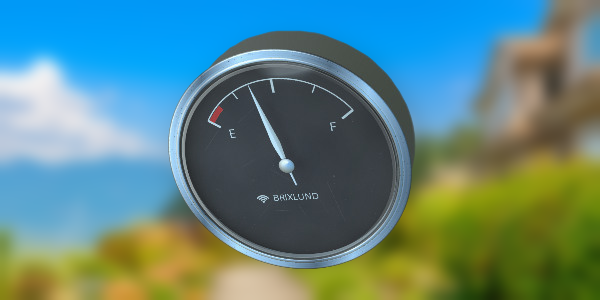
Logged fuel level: 0.375
